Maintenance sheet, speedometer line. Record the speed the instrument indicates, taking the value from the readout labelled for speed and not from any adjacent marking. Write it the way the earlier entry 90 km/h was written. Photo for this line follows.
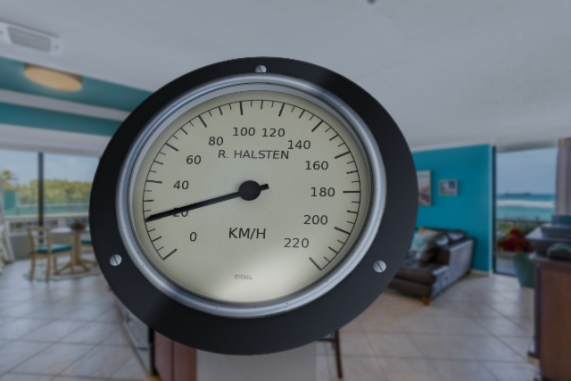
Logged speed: 20 km/h
